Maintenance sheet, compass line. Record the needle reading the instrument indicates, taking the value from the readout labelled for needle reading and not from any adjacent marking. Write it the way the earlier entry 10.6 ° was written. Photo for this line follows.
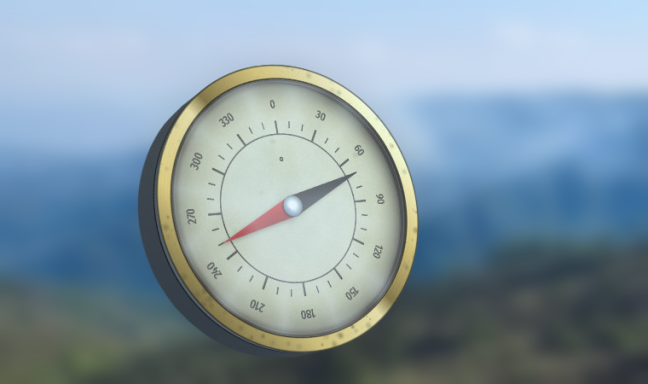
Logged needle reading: 250 °
